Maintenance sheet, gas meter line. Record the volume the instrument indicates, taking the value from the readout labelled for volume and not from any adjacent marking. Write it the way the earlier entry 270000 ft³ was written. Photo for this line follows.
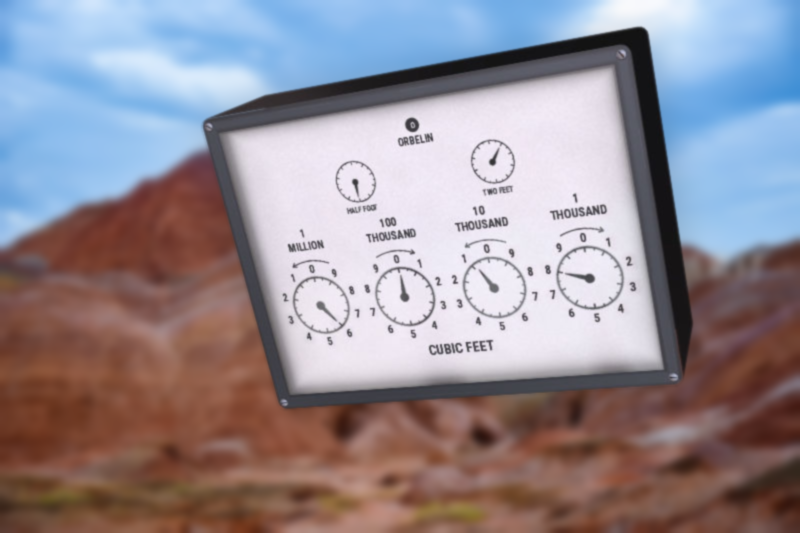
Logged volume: 600800 ft³
